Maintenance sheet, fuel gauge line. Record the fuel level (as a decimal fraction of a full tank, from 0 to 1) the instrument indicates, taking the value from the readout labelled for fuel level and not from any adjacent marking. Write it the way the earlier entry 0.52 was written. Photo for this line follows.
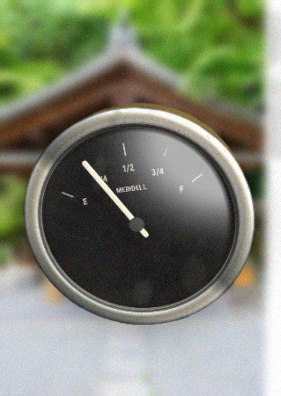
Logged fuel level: 0.25
